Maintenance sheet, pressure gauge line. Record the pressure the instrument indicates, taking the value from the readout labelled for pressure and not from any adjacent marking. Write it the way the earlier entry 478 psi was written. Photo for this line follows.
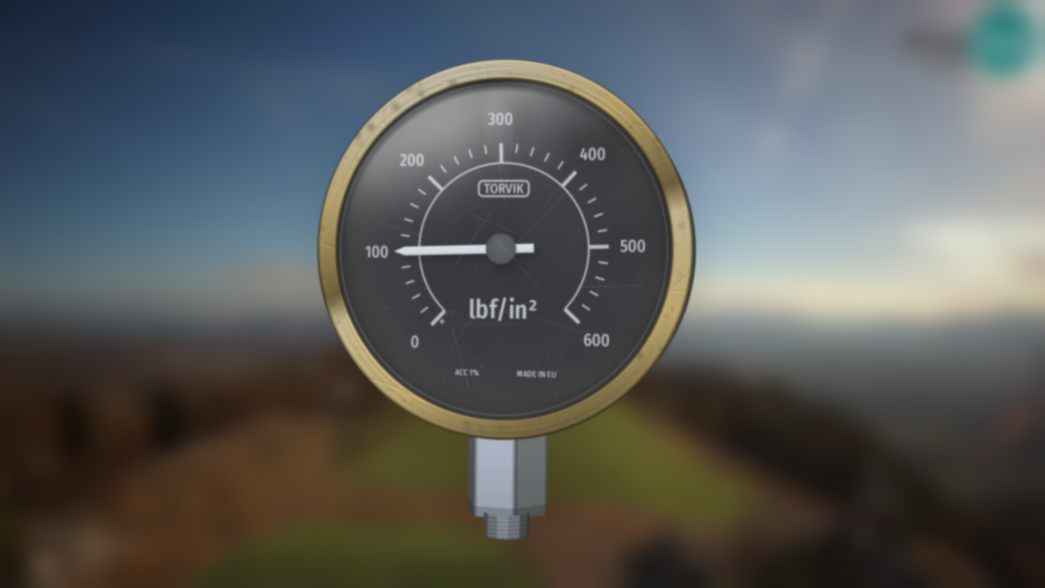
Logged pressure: 100 psi
